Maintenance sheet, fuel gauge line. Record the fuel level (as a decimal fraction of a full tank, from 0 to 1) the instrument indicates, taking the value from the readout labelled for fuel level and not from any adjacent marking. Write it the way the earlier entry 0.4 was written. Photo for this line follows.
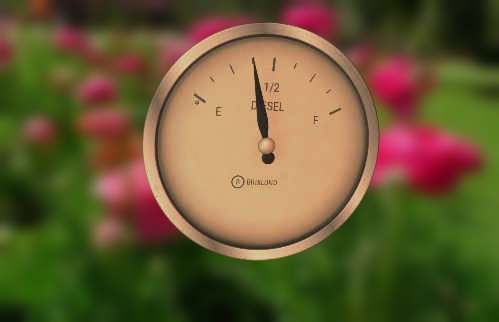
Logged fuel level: 0.375
